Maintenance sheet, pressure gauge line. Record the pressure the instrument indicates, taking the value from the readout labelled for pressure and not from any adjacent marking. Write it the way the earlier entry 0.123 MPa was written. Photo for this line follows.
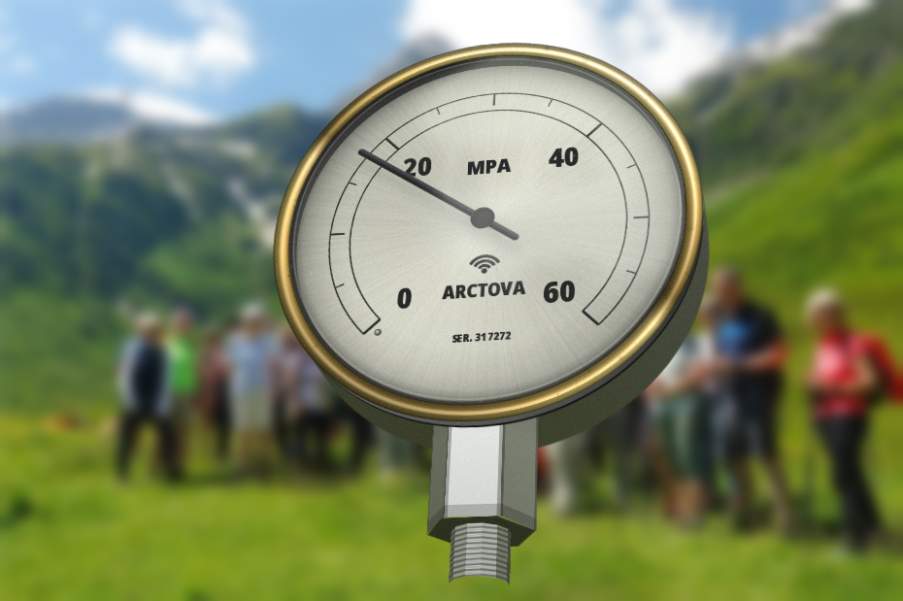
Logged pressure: 17.5 MPa
